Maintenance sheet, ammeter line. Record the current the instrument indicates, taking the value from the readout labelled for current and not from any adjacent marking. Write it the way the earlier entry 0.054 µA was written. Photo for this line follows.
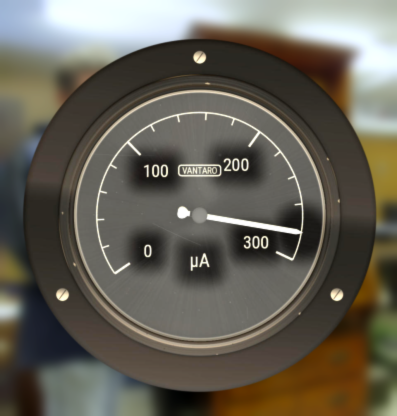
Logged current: 280 µA
